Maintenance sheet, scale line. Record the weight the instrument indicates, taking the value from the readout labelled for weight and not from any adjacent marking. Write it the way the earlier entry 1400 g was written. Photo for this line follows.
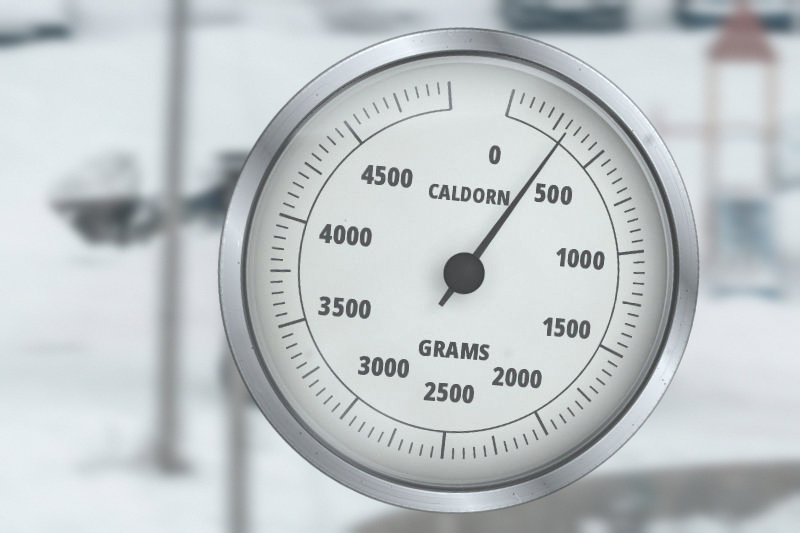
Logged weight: 300 g
